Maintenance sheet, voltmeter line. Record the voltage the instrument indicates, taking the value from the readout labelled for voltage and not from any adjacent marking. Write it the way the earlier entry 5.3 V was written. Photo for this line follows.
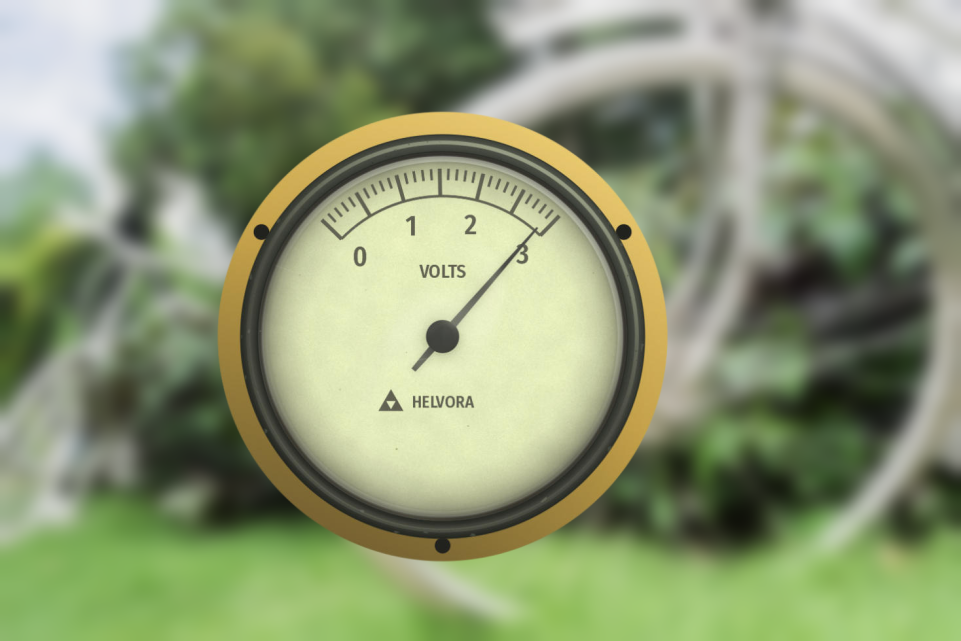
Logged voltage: 2.9 V
